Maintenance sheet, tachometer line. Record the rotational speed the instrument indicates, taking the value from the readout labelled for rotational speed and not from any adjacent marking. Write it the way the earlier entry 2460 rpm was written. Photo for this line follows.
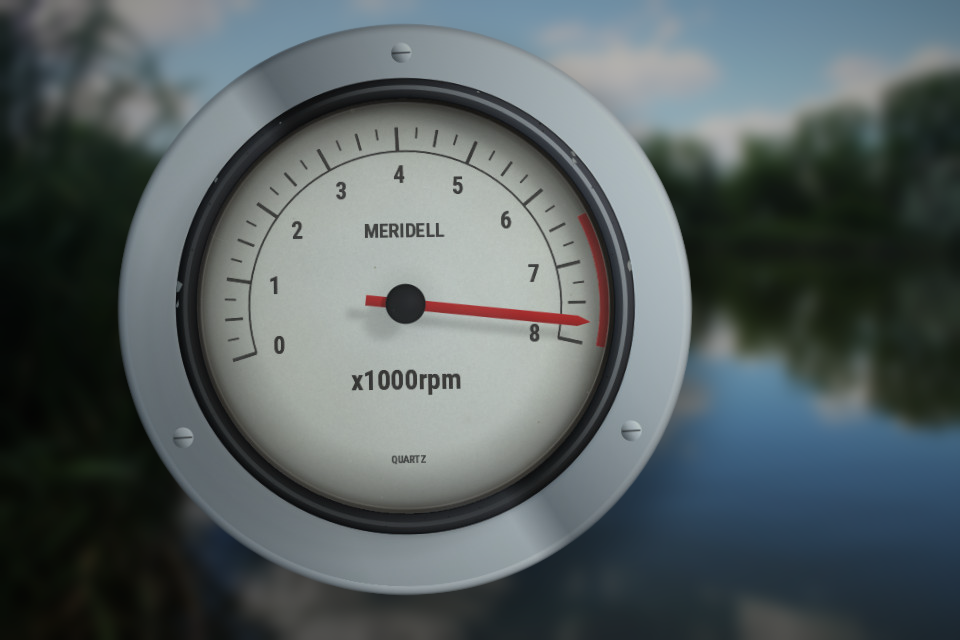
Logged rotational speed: 7750 rpm
